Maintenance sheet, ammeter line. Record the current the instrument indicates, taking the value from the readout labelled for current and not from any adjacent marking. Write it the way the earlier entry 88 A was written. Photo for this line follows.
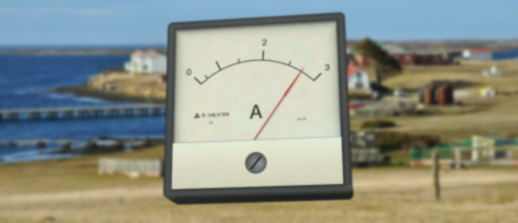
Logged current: 2.75 A
